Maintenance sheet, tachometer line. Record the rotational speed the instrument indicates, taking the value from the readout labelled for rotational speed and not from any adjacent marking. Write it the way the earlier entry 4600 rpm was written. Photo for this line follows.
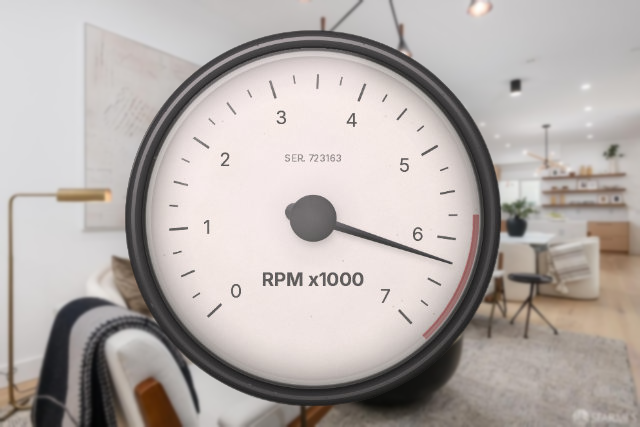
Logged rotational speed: 6250 rpm
